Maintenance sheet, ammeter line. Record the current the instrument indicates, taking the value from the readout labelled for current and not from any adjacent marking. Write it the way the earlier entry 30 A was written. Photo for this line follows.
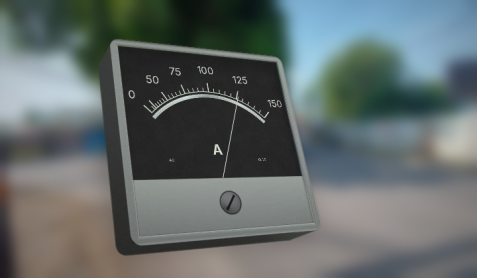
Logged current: 125 A
